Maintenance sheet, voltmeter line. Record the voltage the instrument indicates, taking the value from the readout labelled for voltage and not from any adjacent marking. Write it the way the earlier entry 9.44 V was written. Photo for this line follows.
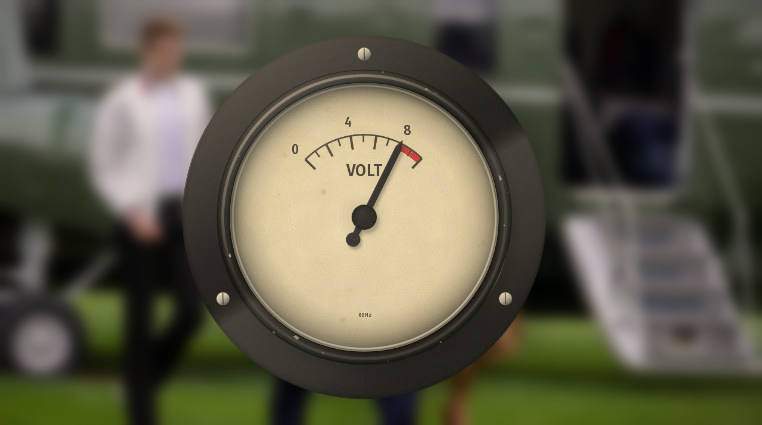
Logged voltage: 8 V
